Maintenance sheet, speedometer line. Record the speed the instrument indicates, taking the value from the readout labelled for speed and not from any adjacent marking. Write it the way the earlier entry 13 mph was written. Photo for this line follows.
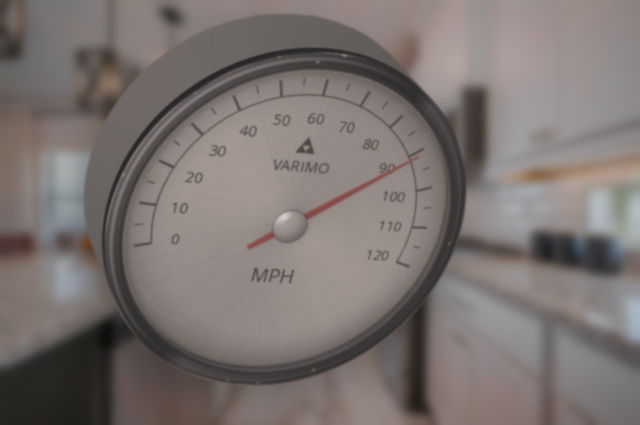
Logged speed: 90 mph
